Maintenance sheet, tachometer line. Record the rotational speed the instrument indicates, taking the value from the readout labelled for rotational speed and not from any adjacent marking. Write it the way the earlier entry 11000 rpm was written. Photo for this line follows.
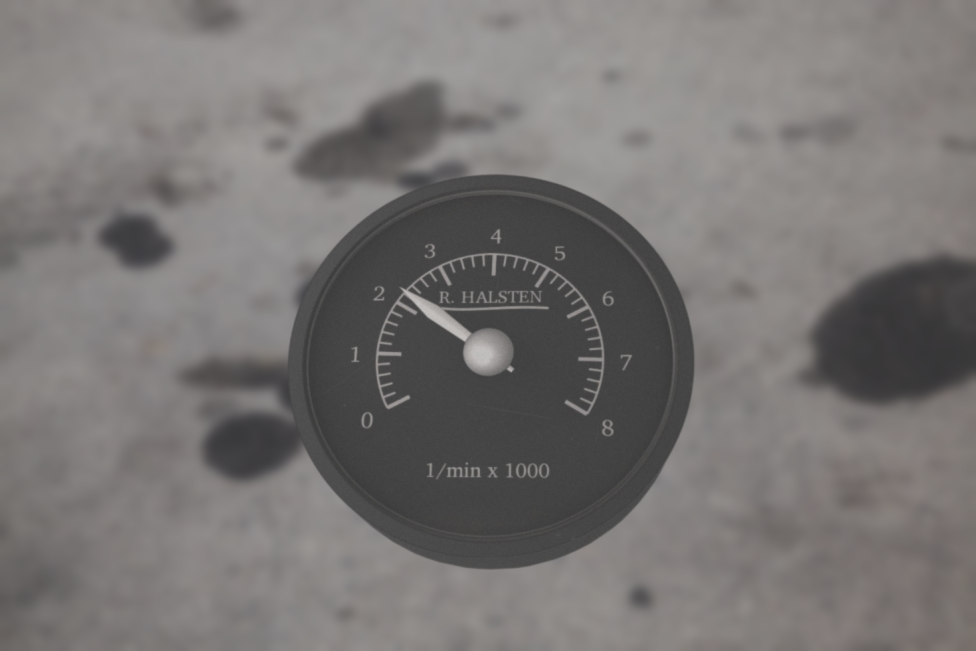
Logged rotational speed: 2200 rpm
